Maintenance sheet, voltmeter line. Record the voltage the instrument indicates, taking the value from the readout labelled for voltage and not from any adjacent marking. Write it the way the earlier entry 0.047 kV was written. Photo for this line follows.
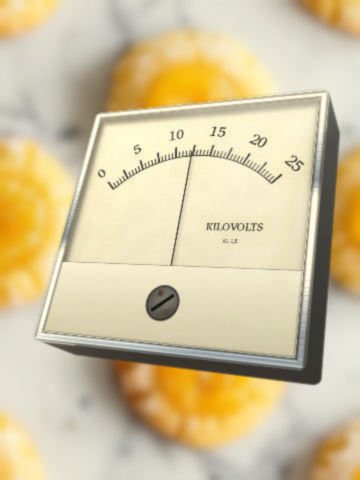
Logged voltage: 12.5 kV
